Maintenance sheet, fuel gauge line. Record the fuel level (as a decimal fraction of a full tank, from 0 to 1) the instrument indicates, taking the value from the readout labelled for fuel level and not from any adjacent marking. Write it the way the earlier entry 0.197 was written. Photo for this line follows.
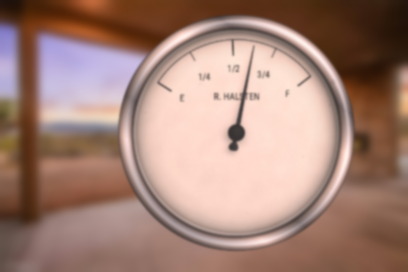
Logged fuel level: 0.625
